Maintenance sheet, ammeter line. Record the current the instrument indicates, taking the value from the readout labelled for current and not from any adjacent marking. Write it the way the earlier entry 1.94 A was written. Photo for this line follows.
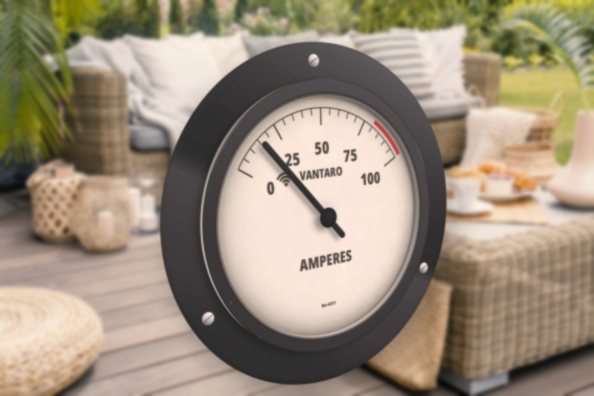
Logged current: 15 A
